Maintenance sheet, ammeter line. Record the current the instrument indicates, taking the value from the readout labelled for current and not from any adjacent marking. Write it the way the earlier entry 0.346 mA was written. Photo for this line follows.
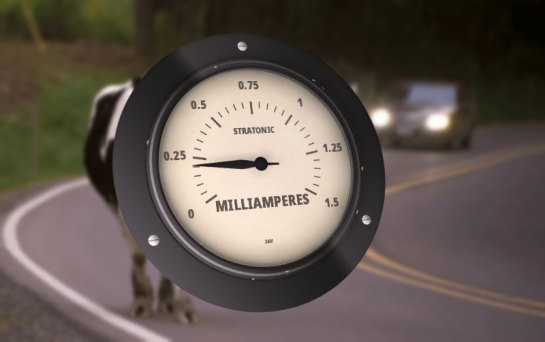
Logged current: 0.2 mA
